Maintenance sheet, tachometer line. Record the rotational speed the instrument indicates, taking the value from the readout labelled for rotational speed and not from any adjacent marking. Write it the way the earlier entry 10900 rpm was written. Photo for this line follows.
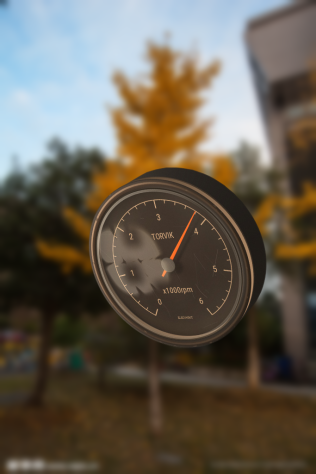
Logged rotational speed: 3800 rpm
